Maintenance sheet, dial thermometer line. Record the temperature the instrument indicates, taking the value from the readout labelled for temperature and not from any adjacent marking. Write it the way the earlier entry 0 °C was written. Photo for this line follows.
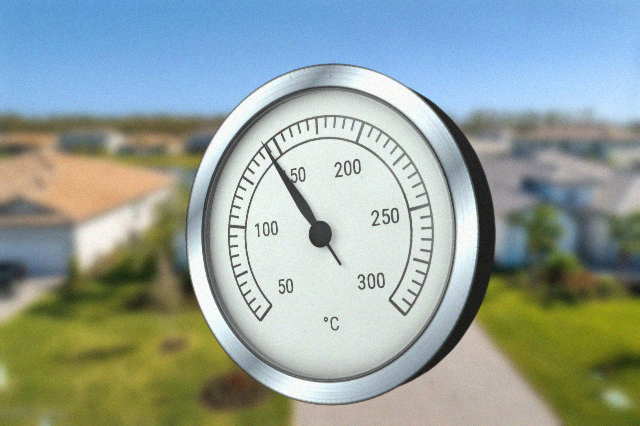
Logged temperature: 145 °C
